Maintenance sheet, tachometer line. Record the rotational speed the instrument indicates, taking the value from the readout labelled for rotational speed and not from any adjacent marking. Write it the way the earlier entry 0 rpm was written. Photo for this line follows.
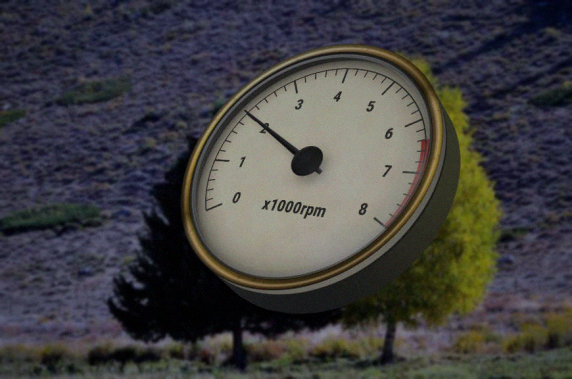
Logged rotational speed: 2000 rpm
